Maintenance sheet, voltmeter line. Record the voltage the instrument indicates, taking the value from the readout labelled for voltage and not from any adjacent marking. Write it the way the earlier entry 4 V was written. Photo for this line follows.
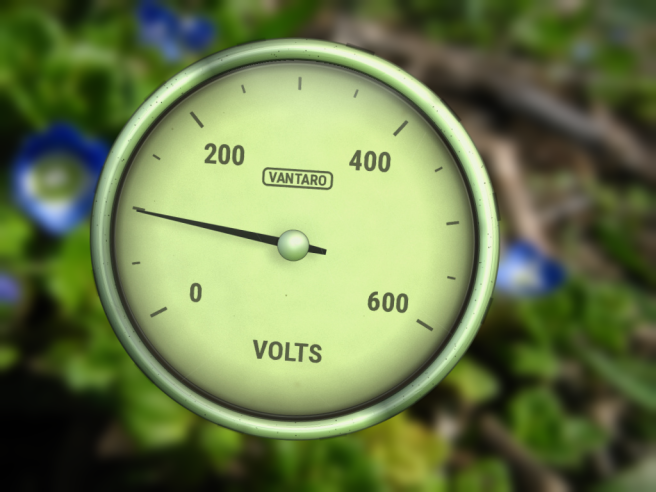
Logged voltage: 100 V
